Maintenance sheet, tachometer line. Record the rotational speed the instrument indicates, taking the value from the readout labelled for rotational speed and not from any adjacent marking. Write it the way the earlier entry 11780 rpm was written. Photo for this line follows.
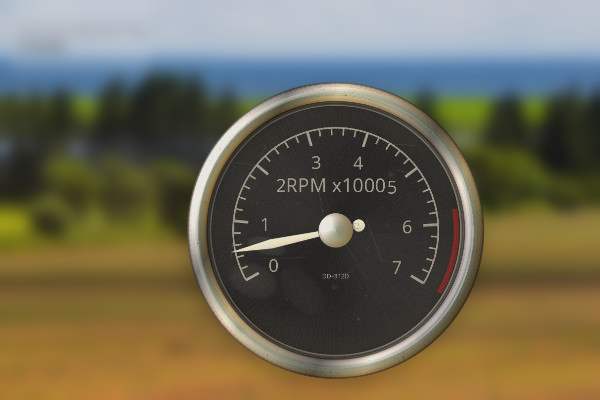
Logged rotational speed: 500 rpm
